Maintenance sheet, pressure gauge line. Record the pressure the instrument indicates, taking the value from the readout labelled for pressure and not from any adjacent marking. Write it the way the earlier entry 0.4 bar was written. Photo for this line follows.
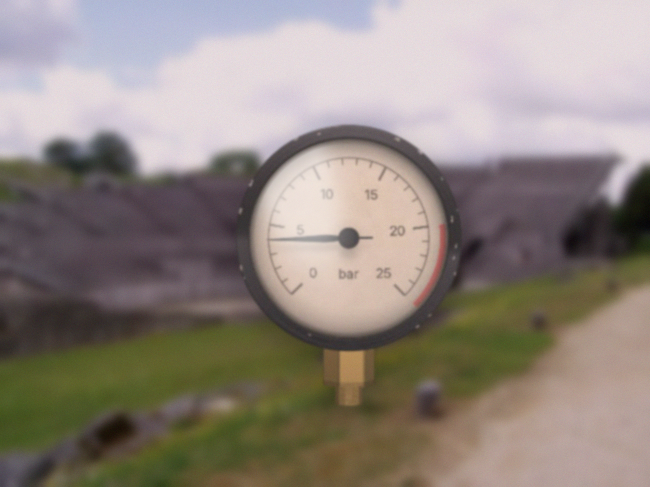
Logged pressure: 4 bar
